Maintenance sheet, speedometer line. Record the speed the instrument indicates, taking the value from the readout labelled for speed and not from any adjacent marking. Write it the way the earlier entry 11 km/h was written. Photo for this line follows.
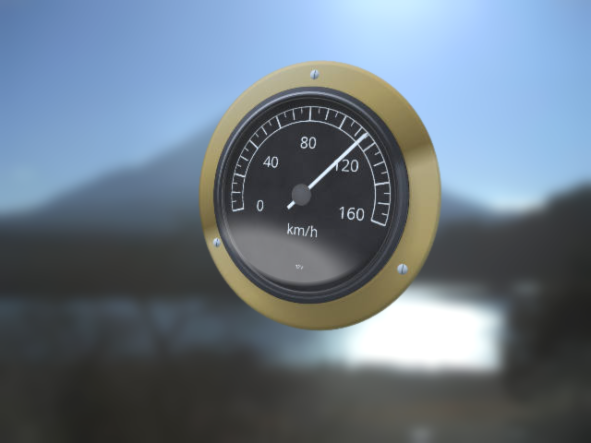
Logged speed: 115 km/h
